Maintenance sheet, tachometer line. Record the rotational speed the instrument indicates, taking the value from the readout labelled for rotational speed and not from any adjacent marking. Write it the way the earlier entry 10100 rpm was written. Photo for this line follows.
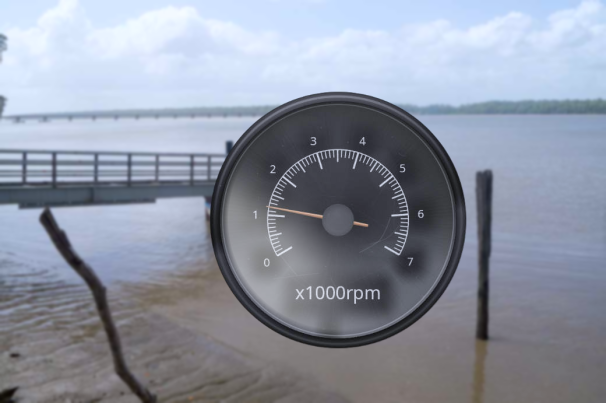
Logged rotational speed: 1200 rpm
